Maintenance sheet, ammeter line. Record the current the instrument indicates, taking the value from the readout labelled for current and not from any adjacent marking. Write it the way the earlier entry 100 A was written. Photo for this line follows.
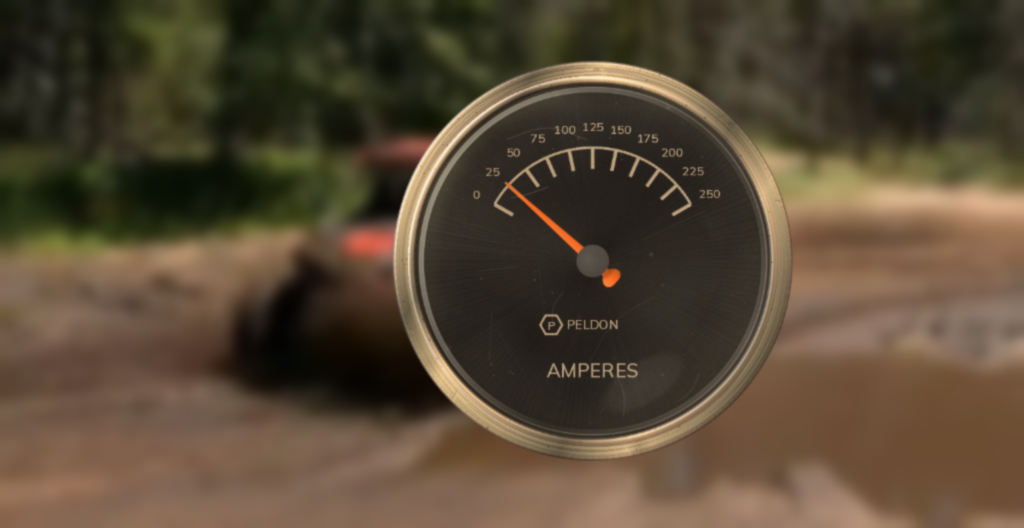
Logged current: 25 A
